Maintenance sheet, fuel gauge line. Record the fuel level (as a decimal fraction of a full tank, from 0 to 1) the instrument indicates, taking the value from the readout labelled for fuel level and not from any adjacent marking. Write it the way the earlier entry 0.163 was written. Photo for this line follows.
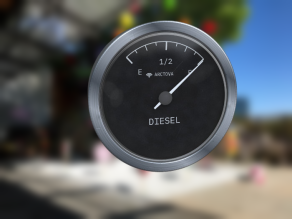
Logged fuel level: 1
